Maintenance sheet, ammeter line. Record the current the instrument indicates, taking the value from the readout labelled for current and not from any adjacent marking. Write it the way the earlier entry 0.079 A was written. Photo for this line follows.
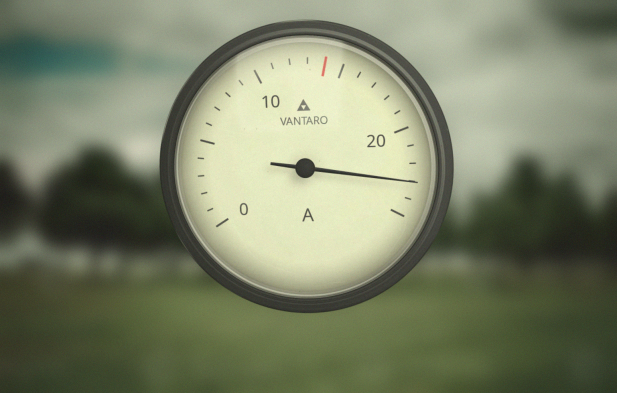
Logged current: 23 A
